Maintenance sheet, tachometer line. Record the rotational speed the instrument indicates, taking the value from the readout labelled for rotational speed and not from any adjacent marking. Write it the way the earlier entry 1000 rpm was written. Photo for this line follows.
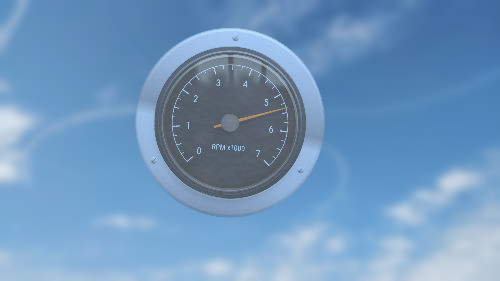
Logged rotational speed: 5375 rpm
